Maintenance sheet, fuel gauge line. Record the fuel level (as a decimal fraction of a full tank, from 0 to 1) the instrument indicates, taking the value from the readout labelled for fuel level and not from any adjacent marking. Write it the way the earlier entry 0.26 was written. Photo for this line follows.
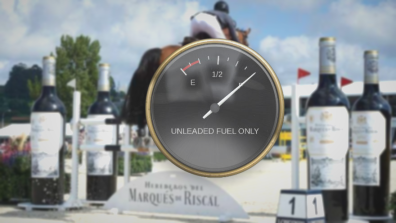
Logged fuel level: 1
